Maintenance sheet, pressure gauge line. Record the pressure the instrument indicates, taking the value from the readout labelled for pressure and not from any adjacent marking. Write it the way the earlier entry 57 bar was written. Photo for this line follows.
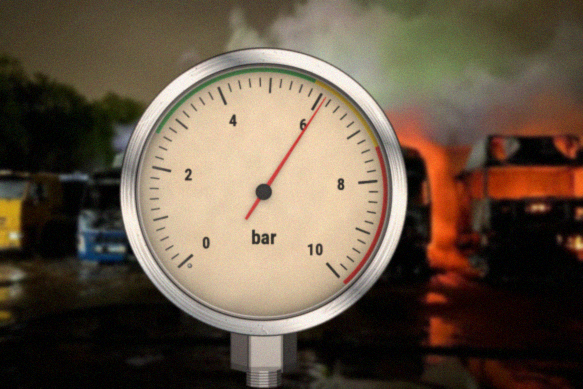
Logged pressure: 6.1 bar
